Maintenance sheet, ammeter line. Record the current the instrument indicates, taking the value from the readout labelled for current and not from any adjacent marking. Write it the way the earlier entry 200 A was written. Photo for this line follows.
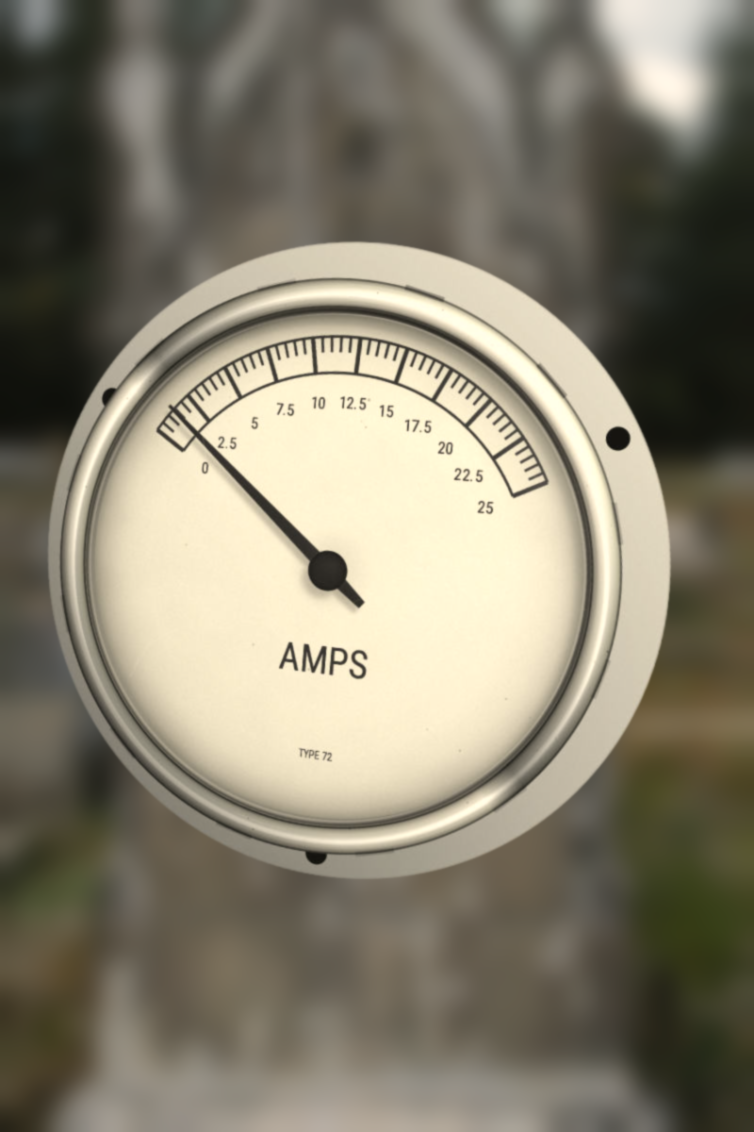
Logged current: 1.5 A
